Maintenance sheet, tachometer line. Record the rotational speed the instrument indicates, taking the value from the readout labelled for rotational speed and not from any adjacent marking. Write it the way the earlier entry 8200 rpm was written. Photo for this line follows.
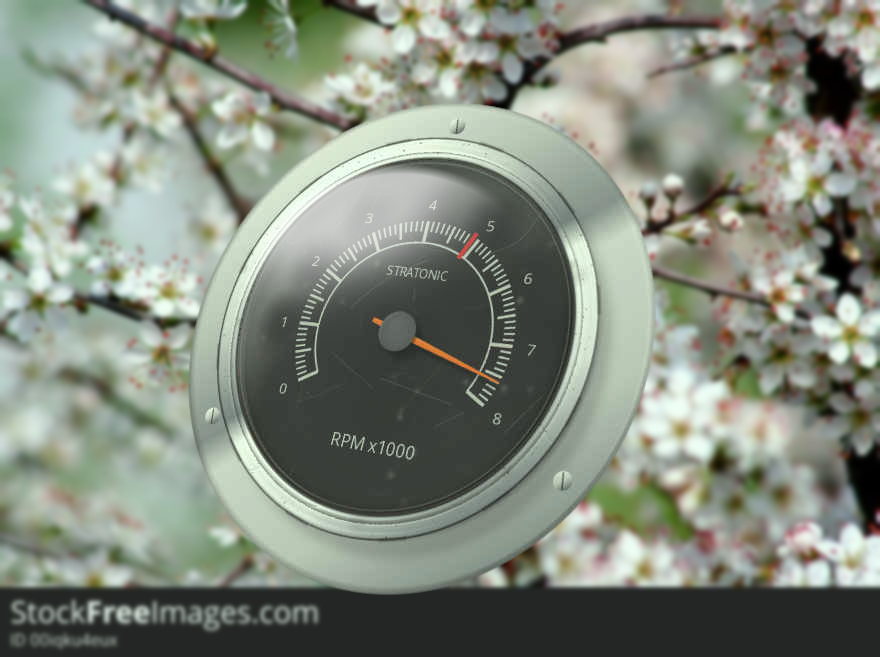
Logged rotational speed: 7600 rpm
